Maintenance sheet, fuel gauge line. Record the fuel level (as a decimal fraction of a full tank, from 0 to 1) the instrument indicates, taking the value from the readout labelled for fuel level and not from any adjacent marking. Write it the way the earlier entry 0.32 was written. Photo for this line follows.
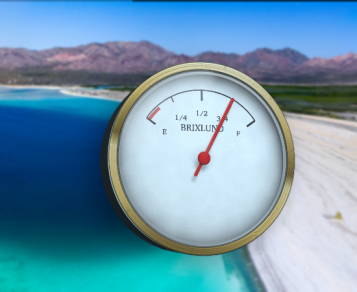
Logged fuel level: 0.75
